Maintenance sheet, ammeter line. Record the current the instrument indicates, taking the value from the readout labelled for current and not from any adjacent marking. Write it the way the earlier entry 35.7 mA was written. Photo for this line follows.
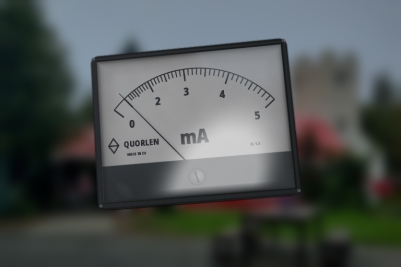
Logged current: 1 mA
